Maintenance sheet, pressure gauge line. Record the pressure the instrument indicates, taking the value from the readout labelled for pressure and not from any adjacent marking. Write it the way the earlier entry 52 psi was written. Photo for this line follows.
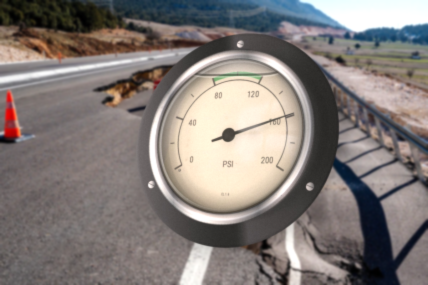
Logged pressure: 160 psi
